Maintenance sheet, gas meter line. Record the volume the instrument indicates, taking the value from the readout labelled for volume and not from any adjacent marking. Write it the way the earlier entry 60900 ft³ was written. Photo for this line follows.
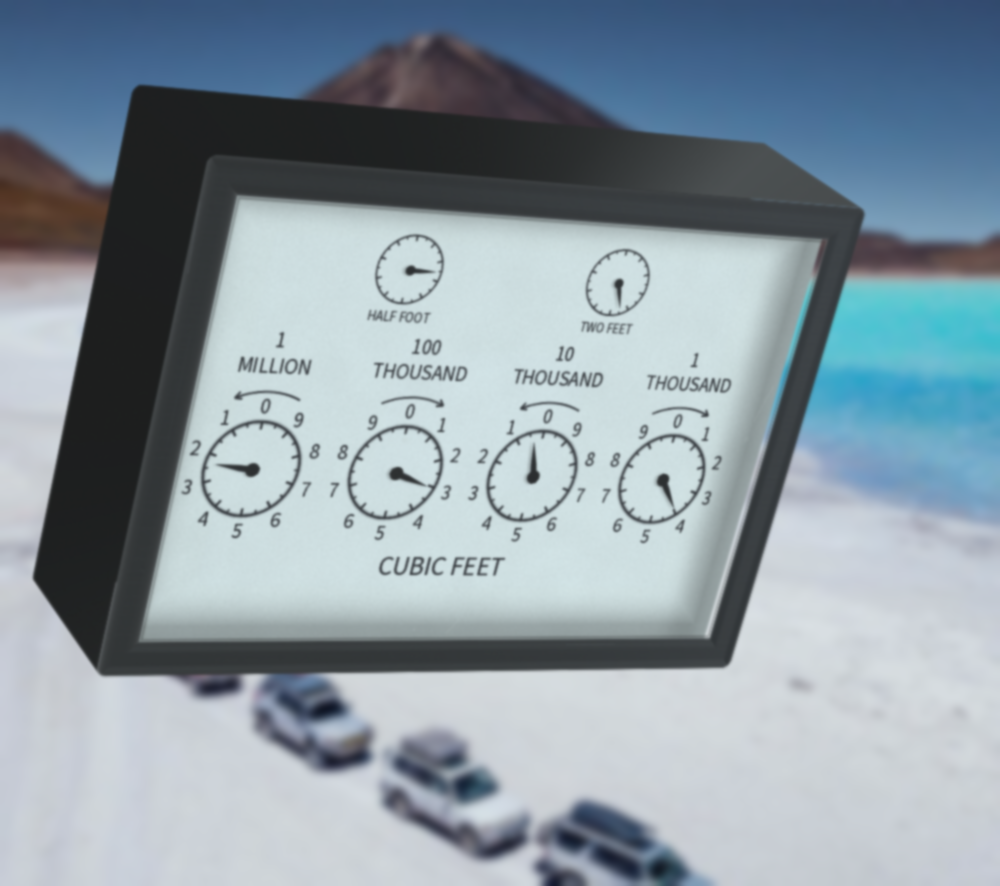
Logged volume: 230400 ft³
